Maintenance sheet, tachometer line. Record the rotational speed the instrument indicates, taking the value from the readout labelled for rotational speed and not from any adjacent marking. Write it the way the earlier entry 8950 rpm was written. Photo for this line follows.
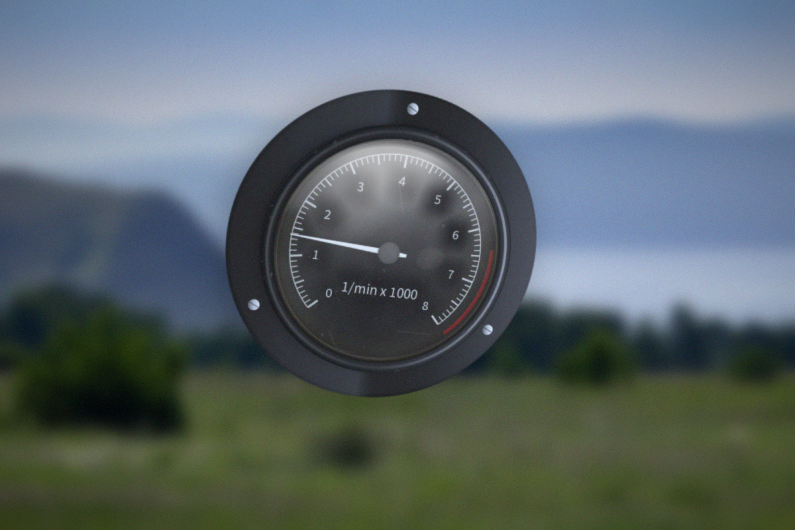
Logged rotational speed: 1400 rpm
